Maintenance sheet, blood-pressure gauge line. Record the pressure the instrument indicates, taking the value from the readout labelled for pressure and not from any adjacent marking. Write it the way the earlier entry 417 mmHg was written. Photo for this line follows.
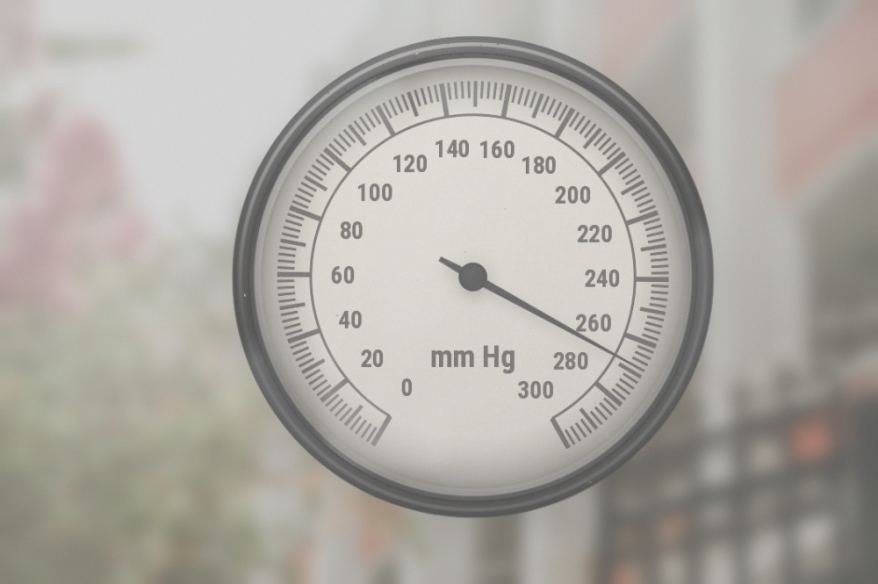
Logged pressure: 268 mmHg
